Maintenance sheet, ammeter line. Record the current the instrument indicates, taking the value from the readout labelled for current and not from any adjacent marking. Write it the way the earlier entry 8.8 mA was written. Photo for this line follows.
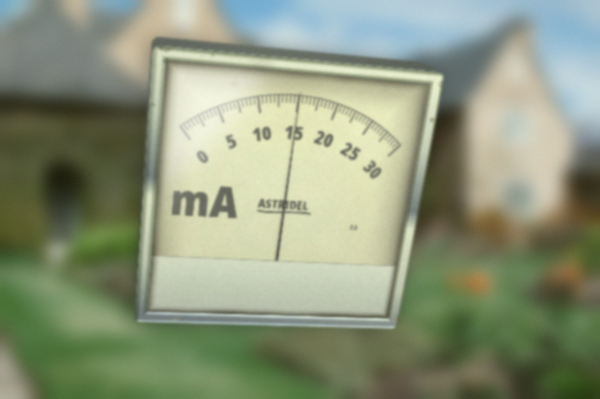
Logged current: 15 mA
